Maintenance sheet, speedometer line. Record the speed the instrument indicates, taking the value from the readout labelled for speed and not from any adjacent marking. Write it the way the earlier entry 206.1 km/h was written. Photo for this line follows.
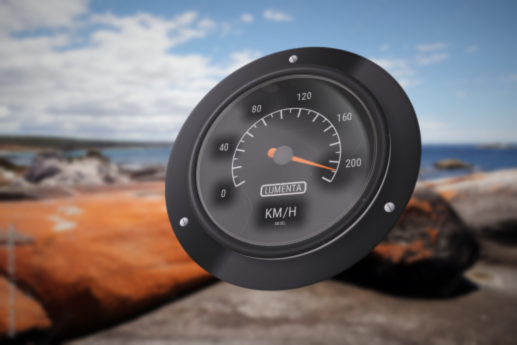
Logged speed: 210 km/h
